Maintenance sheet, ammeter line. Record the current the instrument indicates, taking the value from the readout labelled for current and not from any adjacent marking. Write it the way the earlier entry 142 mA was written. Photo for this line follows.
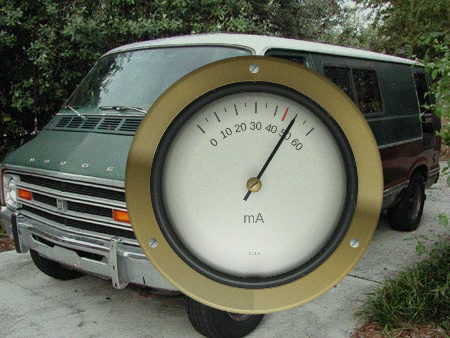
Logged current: 50 mA
